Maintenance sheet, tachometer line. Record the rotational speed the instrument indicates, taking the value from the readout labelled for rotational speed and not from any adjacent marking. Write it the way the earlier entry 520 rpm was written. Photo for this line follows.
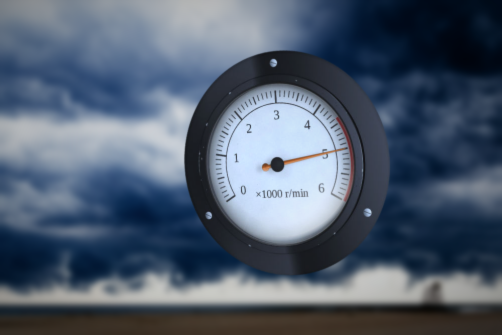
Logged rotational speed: 5000 rpm
